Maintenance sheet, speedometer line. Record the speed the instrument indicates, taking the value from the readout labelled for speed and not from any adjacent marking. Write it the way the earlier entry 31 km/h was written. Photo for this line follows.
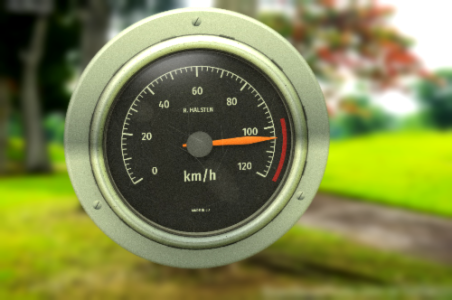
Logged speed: 104 km/h
